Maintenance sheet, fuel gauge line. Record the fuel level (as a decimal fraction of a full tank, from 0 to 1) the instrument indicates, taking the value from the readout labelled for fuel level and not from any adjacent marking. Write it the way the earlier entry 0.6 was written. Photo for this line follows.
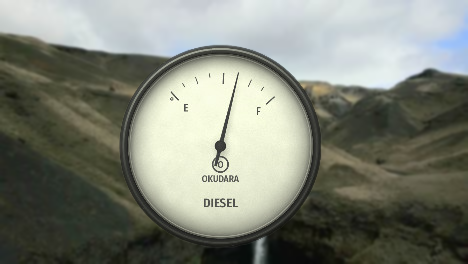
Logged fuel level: 0.625
